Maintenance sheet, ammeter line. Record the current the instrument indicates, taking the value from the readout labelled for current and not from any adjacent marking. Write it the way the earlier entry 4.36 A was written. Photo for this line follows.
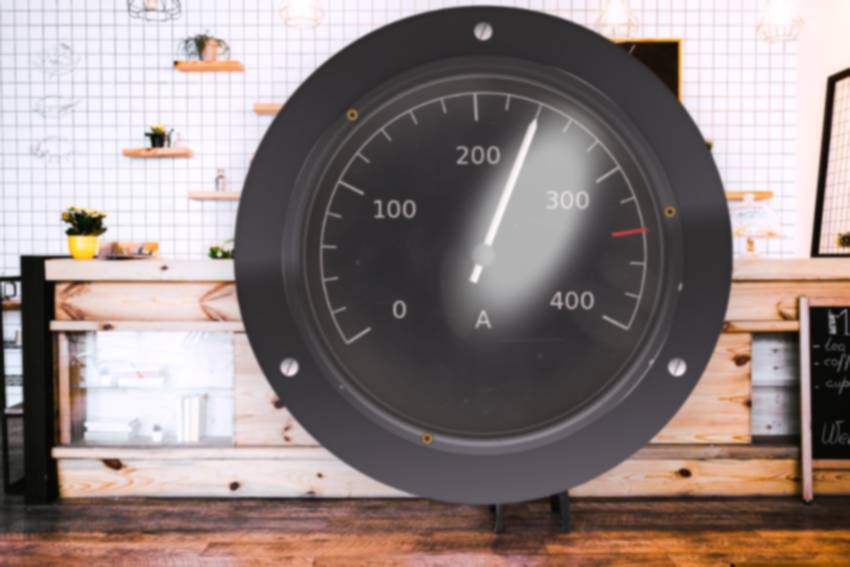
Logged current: 240 A
